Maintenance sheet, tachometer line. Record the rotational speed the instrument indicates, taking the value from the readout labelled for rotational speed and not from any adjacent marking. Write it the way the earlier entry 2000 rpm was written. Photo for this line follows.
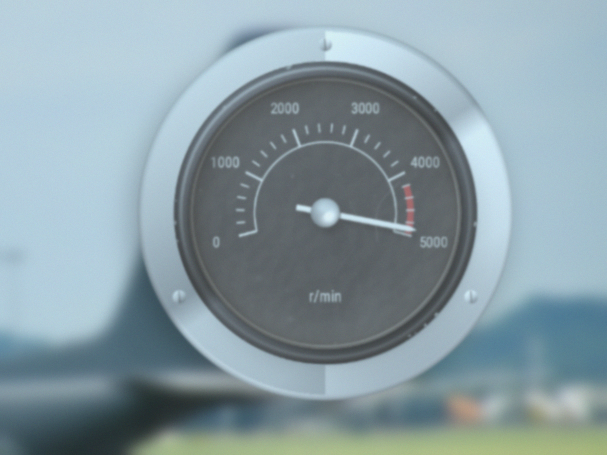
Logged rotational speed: 4900 rpm
